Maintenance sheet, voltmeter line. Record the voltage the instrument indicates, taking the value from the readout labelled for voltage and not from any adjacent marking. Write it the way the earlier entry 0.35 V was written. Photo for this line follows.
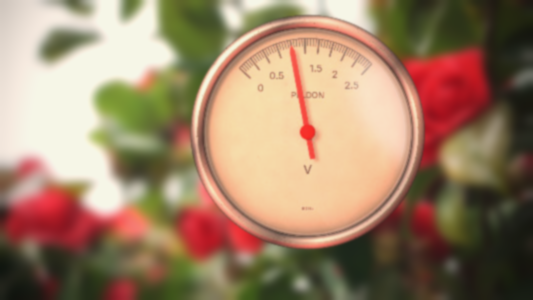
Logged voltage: 1 V
